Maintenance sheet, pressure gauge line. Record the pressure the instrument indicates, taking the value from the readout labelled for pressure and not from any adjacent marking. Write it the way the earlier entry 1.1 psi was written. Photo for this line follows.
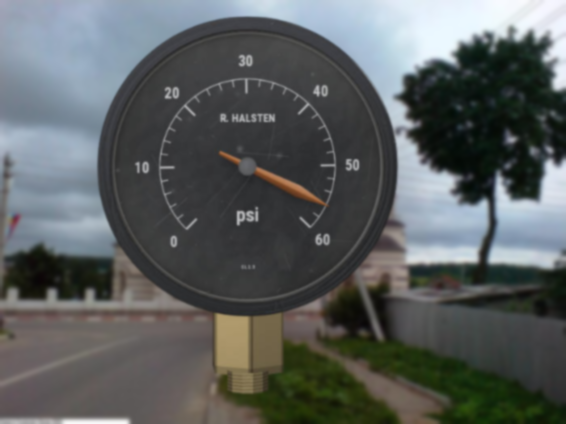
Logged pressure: 56 psi
